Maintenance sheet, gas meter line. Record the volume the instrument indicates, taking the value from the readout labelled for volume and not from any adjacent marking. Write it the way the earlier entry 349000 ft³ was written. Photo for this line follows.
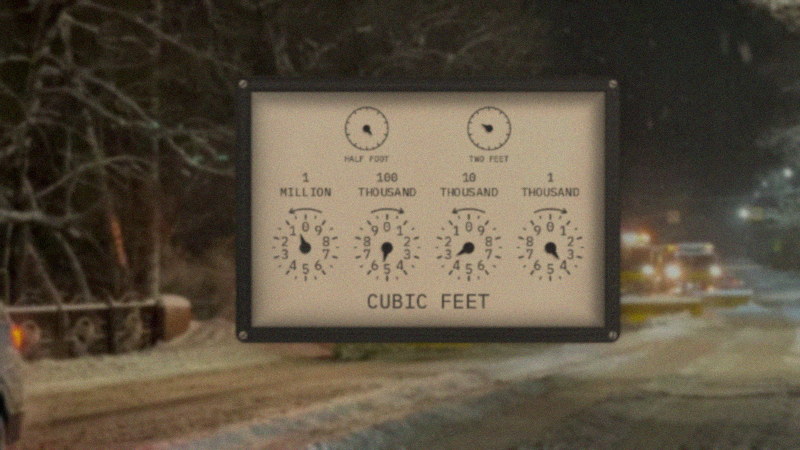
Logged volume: 53400 ft³
